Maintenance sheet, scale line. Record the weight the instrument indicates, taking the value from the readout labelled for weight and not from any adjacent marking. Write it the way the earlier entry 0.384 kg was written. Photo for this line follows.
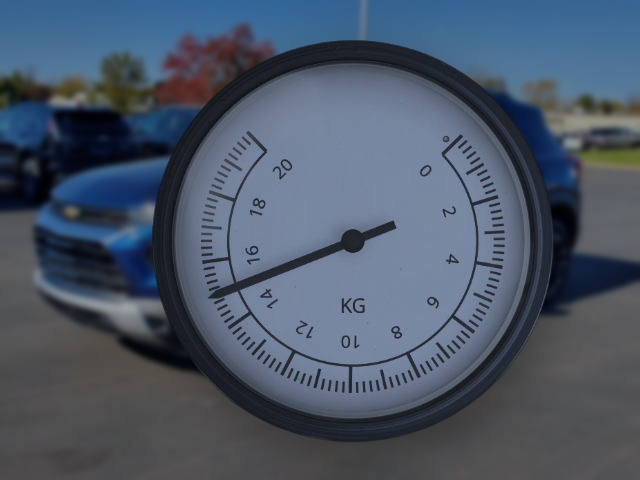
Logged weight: 15 kg
